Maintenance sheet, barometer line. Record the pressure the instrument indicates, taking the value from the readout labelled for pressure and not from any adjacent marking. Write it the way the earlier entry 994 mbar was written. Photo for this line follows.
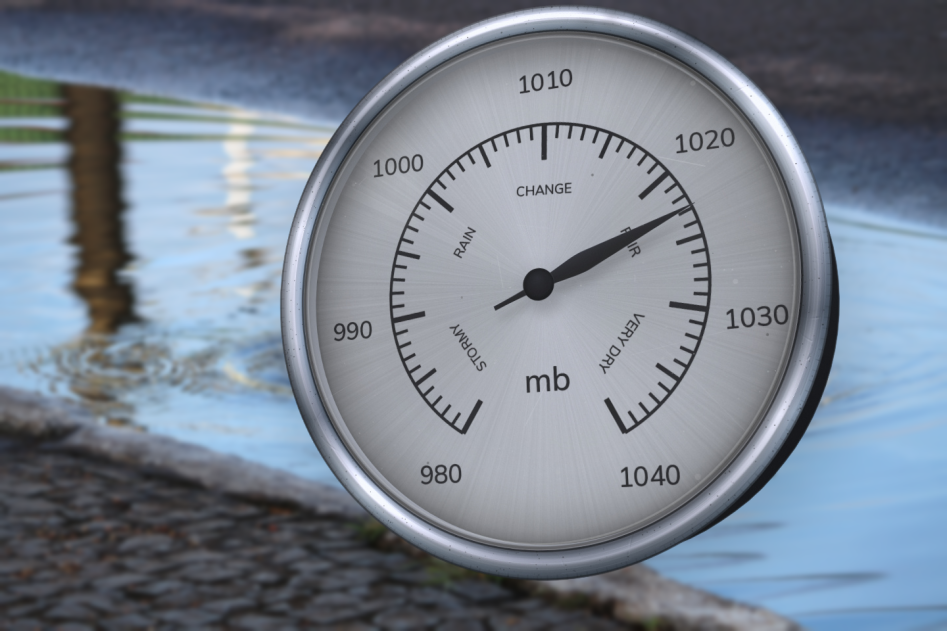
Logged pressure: 1023 mbar
